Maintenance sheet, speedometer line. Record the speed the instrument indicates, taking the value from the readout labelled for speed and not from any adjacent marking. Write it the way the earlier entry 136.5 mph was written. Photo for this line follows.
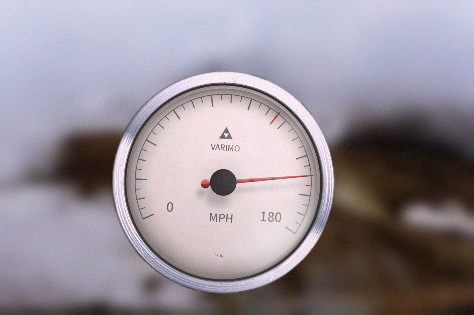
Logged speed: 150 mph
